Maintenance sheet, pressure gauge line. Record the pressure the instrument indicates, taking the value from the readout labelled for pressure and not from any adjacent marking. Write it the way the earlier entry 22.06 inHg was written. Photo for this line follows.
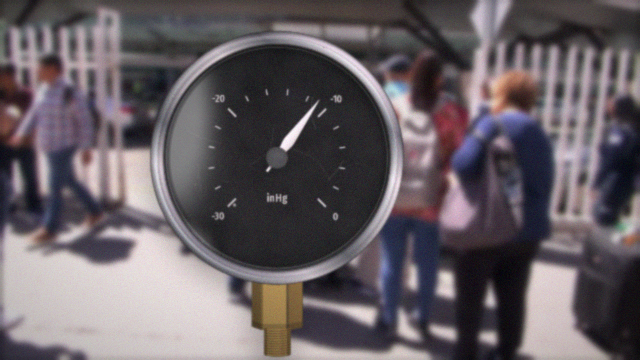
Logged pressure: -11 inHg
